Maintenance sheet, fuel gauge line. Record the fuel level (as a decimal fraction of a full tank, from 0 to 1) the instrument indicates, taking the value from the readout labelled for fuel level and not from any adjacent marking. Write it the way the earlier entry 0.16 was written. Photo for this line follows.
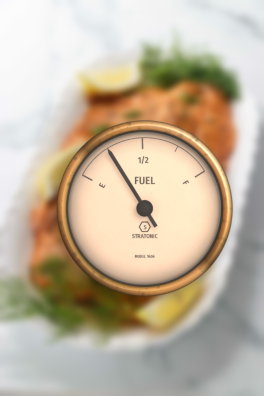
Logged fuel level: 0.25
